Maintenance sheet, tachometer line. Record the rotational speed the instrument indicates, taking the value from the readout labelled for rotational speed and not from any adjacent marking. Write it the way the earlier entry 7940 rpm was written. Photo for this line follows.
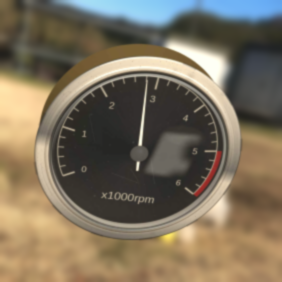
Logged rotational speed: 2800 rpm
